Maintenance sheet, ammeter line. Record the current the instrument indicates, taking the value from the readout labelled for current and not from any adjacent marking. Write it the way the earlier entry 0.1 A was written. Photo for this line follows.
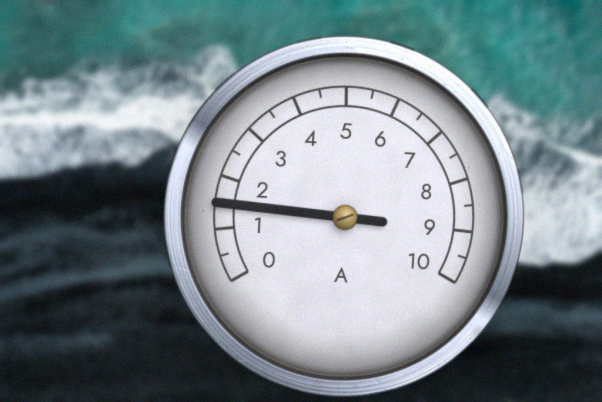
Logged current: 1.5 A
